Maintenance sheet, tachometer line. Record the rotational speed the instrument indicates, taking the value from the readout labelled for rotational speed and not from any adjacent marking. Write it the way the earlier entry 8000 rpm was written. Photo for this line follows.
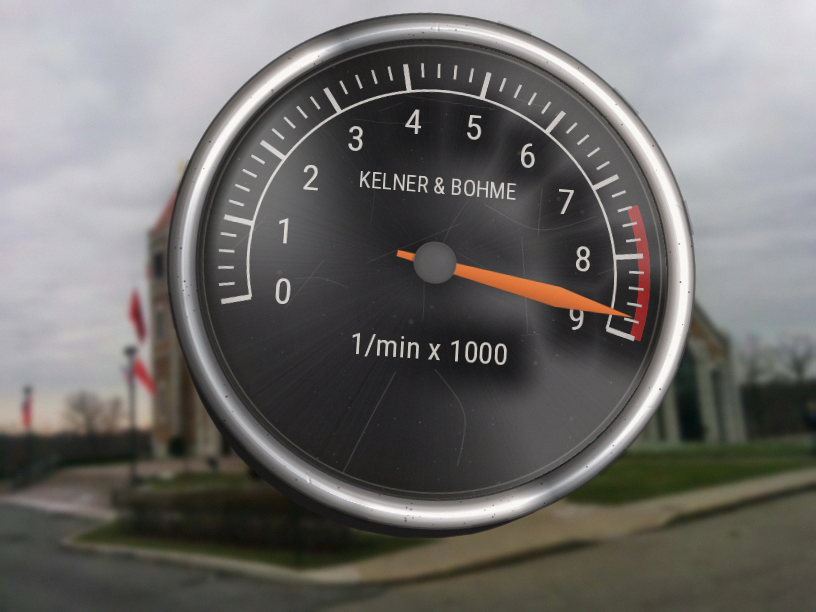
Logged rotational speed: 8800 rpm
